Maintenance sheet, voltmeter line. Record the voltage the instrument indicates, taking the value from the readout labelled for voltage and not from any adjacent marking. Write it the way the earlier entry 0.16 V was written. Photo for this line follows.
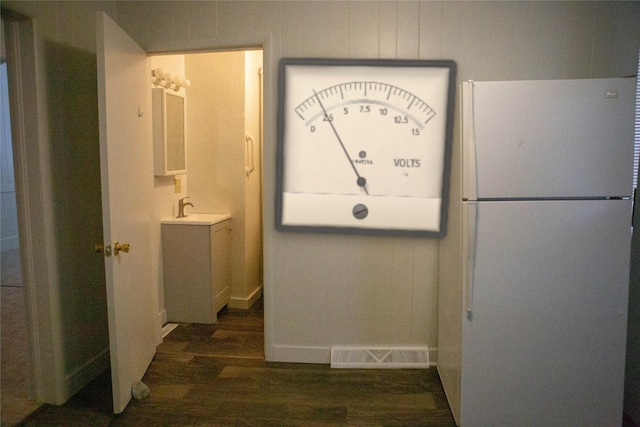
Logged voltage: 2.5 V
